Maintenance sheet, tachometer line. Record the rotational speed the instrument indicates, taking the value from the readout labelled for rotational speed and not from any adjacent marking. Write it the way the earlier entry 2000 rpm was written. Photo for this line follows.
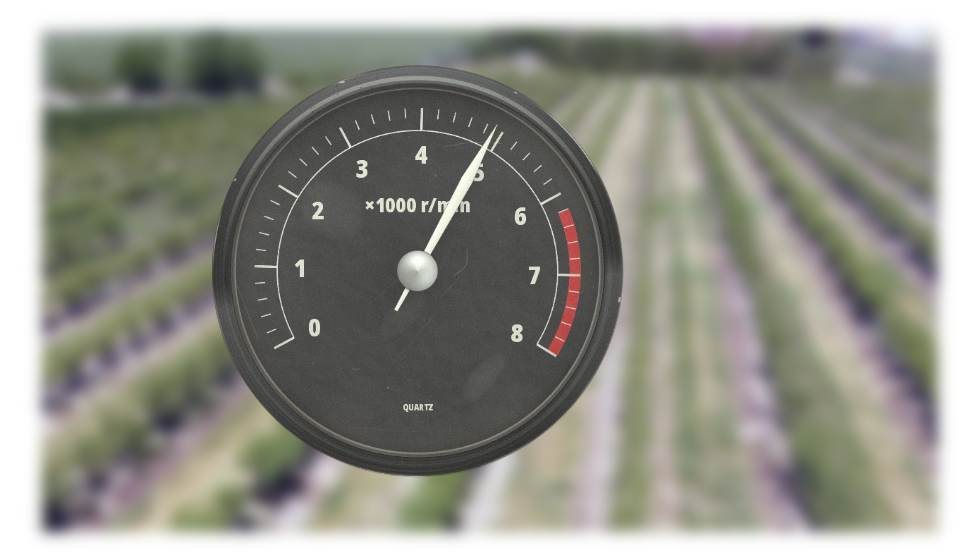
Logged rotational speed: 4900 rpm
